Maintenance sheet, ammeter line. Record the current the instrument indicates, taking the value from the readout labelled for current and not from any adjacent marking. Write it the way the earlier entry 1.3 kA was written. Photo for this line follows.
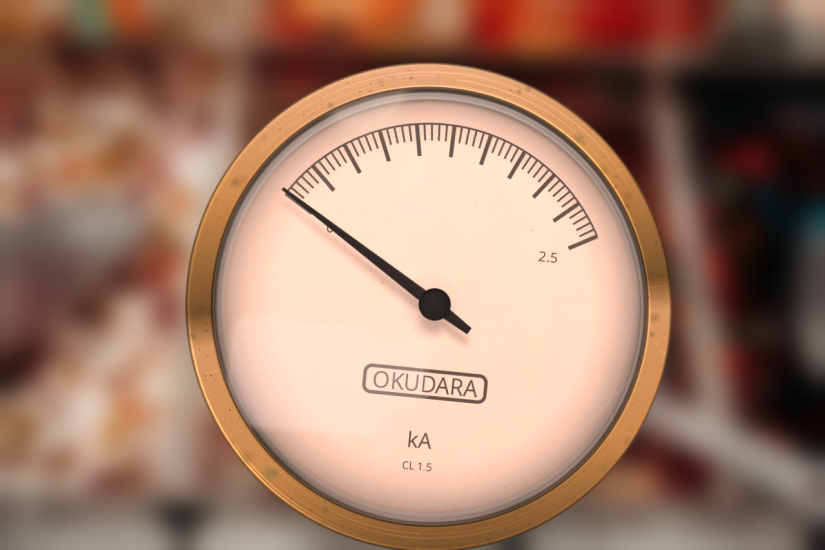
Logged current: 0 kA
